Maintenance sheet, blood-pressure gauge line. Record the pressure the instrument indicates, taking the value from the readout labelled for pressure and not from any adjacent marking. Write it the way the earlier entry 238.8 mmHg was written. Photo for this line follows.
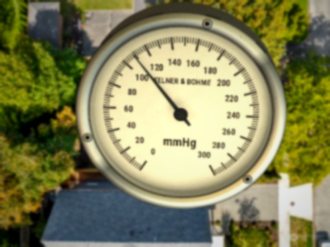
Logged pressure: 110 mmHg
